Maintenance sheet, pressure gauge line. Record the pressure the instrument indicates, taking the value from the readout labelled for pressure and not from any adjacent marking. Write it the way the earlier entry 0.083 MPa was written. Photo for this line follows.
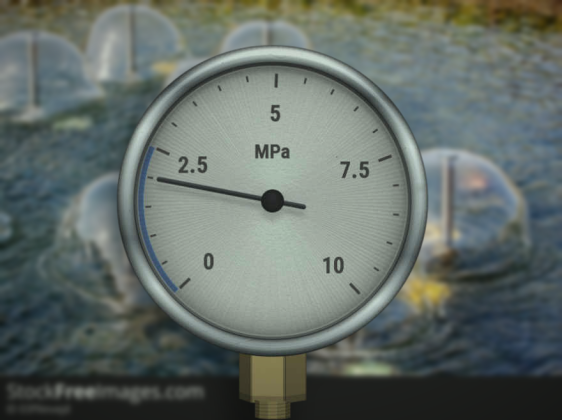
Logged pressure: 2 MPa
